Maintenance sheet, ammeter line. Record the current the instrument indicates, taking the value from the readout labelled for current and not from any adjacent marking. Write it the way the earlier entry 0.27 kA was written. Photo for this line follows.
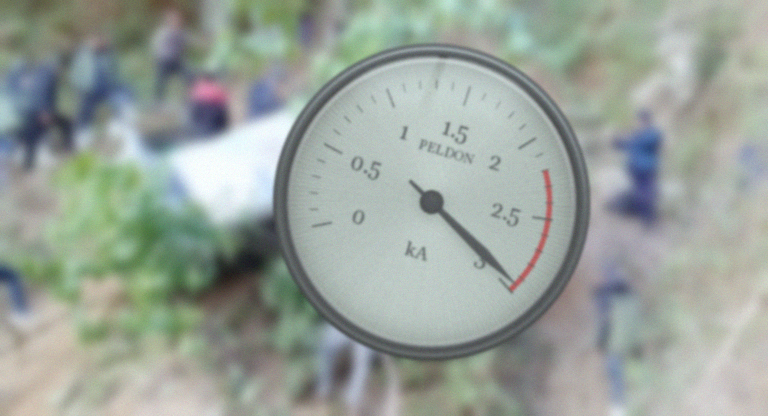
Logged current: 2.95 kA
